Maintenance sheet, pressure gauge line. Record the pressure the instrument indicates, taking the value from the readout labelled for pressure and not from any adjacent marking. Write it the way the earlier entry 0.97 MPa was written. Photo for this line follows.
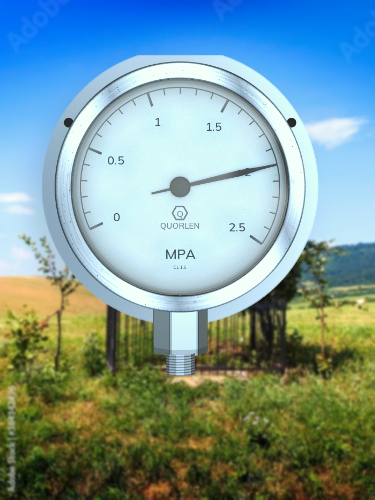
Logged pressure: 2 MPa
